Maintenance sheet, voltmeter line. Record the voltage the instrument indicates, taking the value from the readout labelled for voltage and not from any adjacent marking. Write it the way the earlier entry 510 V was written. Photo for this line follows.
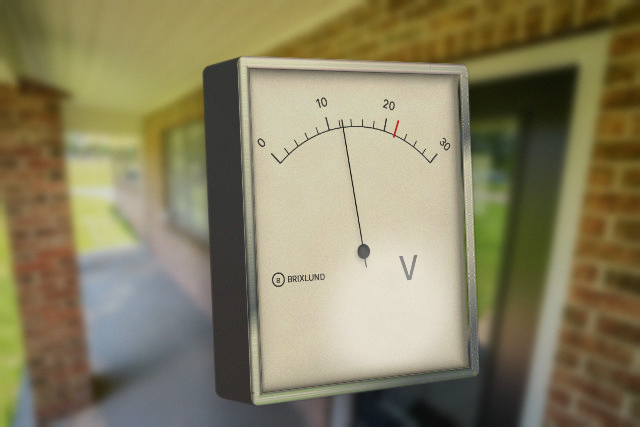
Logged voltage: 12 V
